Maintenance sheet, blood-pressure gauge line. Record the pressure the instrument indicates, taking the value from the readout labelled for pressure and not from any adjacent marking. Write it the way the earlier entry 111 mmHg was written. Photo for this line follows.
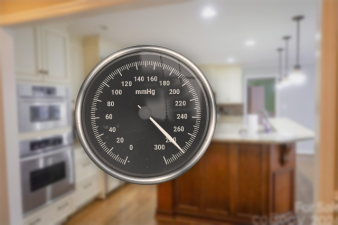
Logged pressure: 280 mmHg
